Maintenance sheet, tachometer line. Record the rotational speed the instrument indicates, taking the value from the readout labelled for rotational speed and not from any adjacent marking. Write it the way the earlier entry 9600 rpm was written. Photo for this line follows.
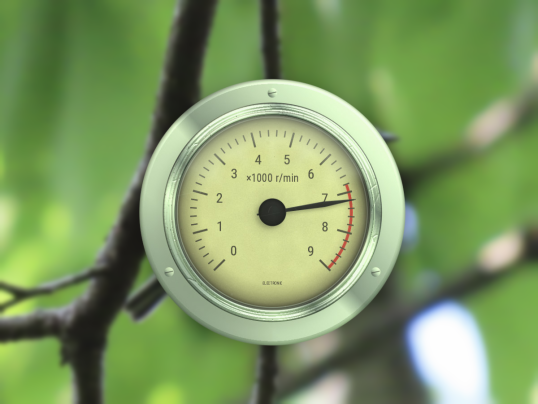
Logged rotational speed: 7200 rpm
